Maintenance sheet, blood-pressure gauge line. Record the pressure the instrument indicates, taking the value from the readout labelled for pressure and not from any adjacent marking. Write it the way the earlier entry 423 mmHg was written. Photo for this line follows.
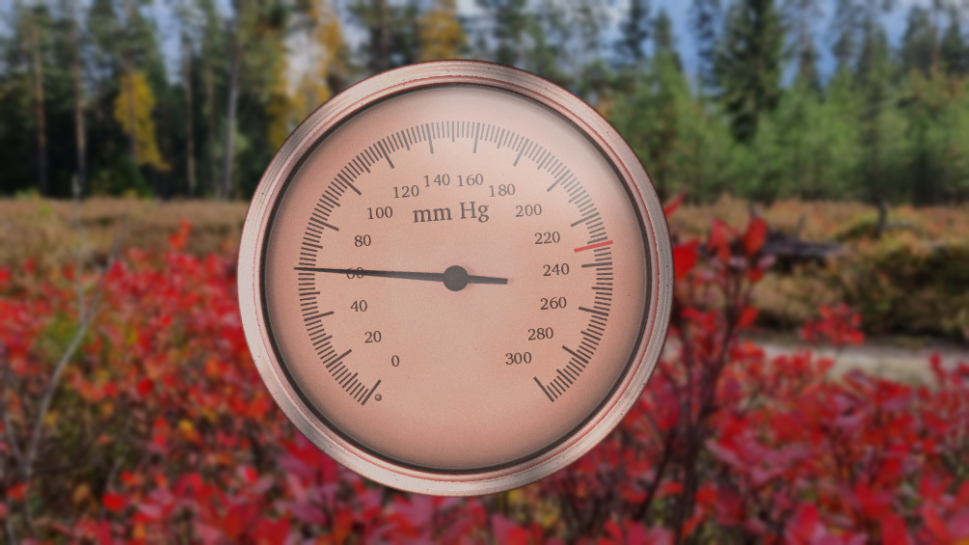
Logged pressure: 60 mmHg
